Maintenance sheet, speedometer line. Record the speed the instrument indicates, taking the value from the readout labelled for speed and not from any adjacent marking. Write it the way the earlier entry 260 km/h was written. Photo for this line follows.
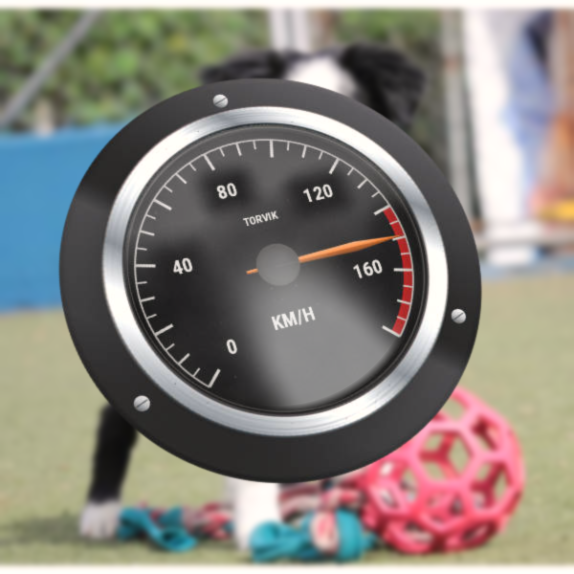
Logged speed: 150 km/h
